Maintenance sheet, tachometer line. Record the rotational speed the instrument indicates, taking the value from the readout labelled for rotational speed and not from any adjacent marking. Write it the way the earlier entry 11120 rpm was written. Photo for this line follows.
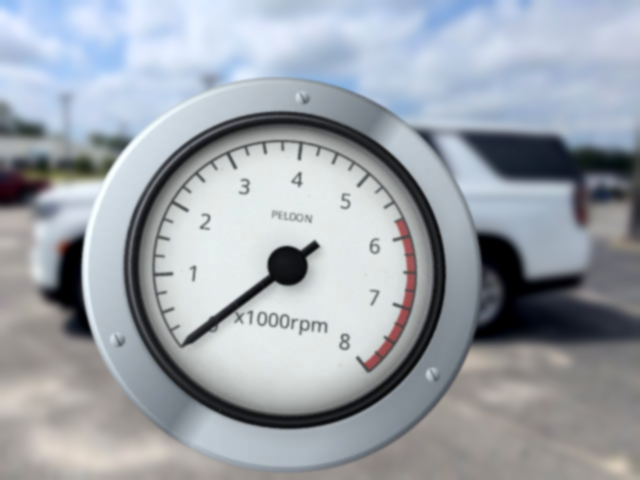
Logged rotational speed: 0 rpm
